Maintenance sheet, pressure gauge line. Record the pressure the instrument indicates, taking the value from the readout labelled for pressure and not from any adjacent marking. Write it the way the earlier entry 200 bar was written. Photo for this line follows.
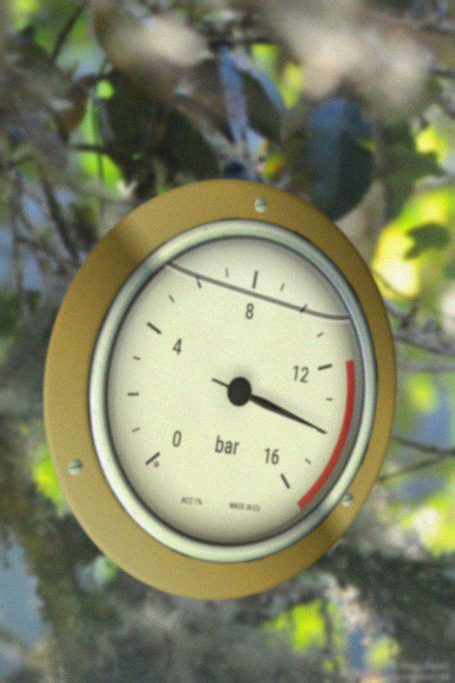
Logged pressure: 14 bar
